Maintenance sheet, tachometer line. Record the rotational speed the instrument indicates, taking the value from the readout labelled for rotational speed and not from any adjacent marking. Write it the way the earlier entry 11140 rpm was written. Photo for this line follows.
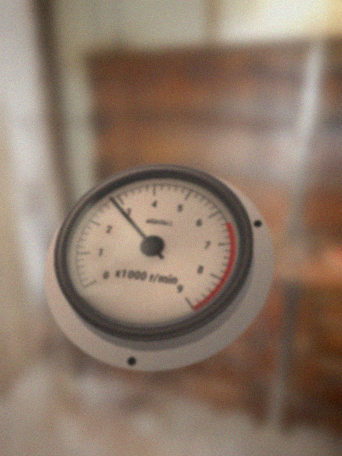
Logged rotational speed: 2800 rpm
